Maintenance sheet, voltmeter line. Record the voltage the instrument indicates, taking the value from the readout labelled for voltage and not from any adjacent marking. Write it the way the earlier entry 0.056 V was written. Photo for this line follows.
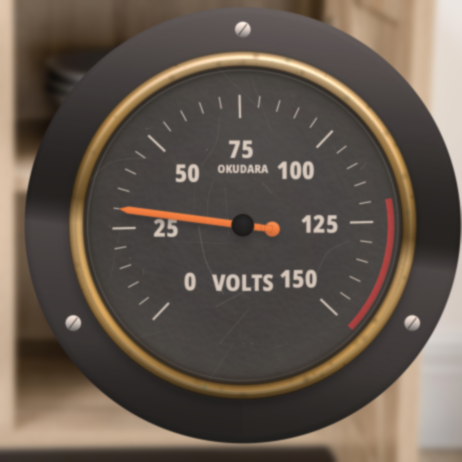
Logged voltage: 30 V
